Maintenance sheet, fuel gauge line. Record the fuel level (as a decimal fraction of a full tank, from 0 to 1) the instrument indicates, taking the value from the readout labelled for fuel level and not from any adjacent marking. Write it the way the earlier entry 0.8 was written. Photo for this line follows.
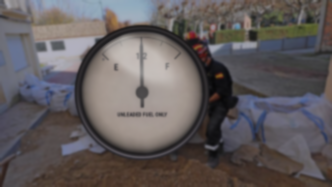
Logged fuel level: 0.5
